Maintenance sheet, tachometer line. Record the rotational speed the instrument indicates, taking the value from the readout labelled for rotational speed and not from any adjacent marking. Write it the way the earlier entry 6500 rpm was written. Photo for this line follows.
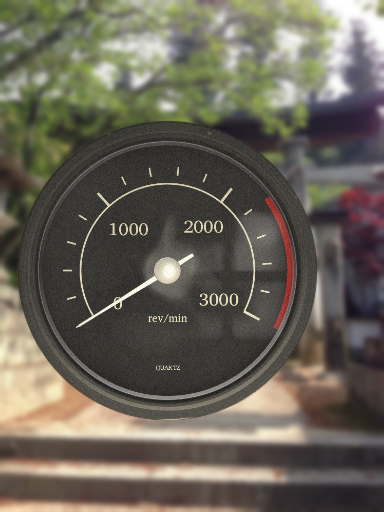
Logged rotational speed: 0 rpm
